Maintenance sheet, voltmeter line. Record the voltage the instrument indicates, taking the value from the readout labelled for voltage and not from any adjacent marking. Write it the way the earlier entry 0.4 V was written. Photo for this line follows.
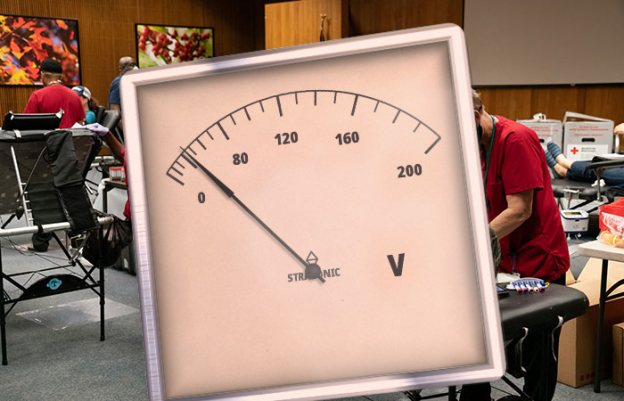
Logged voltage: 45 V
